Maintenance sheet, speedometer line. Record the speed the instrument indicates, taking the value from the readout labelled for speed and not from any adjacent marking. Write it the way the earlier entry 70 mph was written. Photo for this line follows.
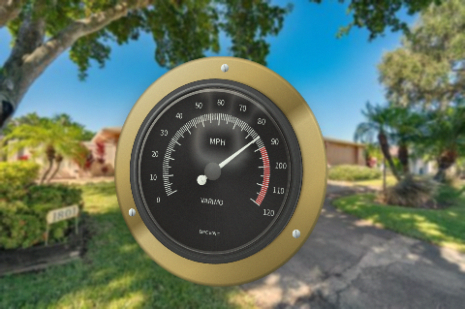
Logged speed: 85 mph
